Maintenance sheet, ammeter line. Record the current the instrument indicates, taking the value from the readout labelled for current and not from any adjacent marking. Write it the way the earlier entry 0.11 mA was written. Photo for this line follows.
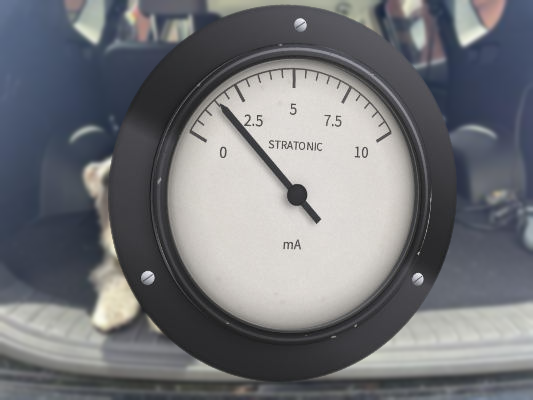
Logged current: 1.5 mA
